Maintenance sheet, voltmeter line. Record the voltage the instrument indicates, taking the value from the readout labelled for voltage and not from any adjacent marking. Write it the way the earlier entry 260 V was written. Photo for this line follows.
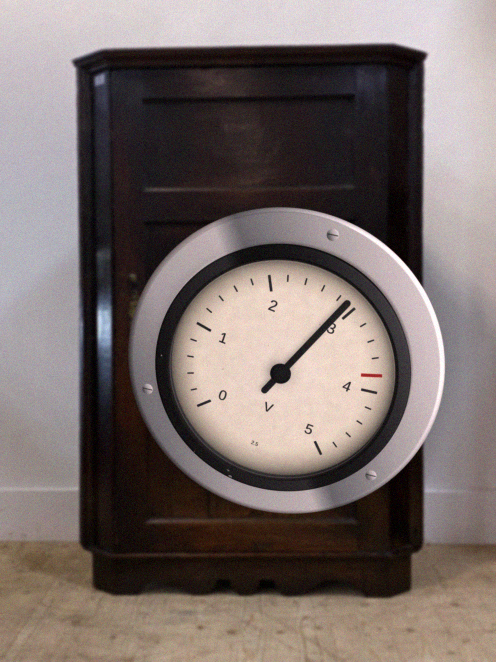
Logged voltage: 2.9 V
